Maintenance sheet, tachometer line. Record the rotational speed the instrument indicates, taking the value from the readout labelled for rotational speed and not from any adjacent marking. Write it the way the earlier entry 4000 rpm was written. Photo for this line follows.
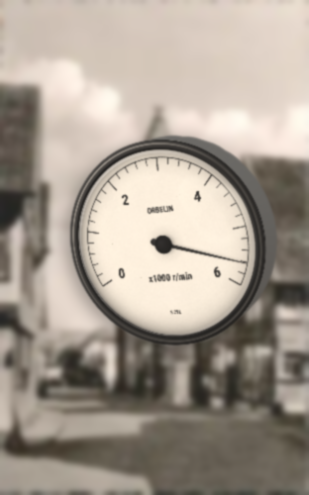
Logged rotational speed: 5600 rpm
